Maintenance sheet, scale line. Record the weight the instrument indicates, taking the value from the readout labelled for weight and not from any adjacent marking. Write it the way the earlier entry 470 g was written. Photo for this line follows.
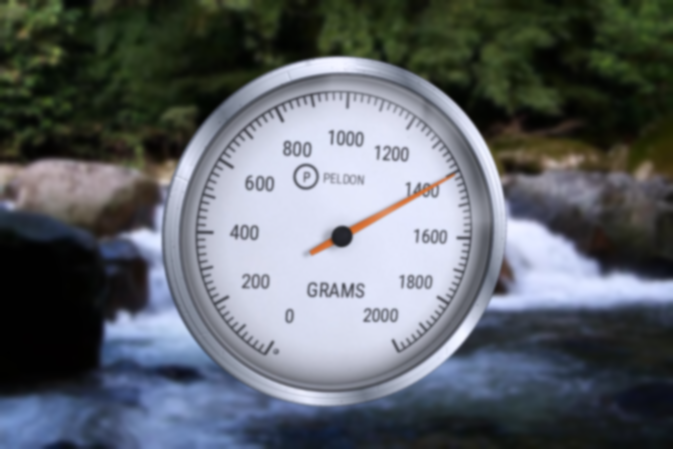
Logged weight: 1400 g
